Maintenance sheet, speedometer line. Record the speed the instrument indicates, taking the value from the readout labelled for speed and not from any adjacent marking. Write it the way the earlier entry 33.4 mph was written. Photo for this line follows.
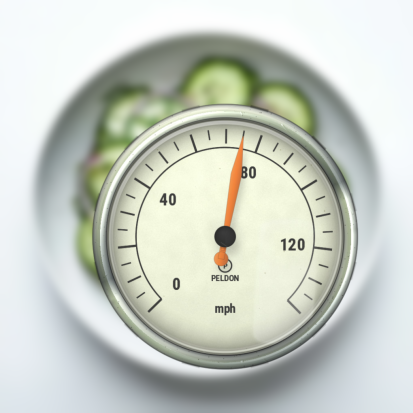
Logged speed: 75 mph
